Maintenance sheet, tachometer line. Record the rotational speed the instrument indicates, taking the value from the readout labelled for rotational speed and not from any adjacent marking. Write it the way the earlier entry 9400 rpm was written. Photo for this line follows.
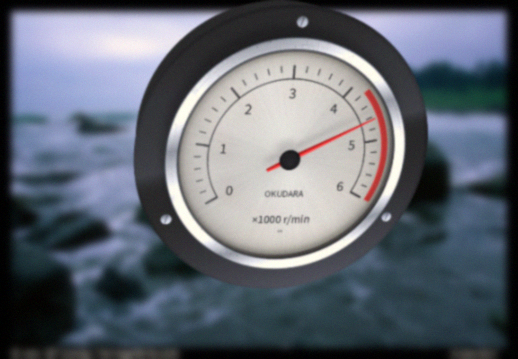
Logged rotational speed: 4600 rpm
